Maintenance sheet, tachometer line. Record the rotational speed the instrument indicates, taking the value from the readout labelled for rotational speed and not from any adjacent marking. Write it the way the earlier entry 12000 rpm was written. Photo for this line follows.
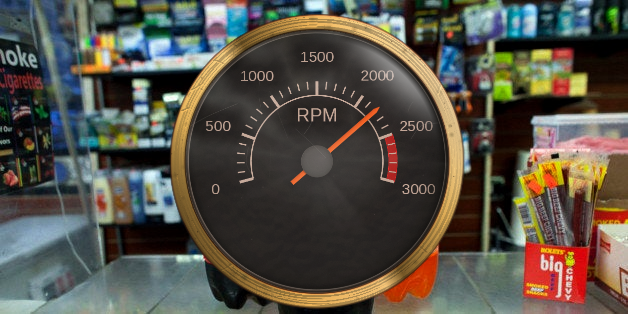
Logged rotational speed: 2200 rpm
